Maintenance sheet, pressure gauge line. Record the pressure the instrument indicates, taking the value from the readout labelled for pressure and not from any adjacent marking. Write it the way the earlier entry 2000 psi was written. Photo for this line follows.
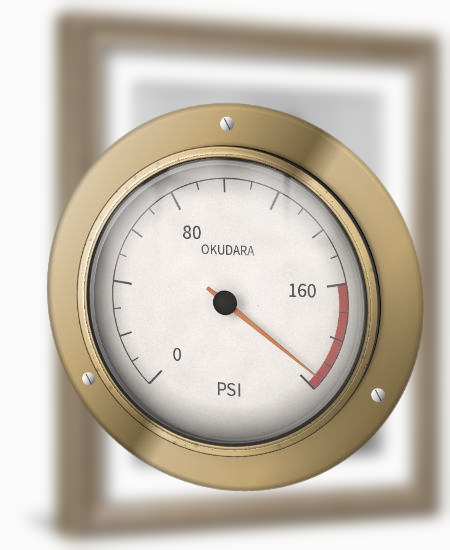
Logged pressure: 195 psi
